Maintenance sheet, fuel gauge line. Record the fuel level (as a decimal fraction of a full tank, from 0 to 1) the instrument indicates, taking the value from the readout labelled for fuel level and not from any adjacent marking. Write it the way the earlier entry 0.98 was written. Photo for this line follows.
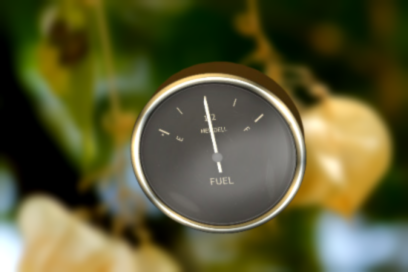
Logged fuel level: 0.5
